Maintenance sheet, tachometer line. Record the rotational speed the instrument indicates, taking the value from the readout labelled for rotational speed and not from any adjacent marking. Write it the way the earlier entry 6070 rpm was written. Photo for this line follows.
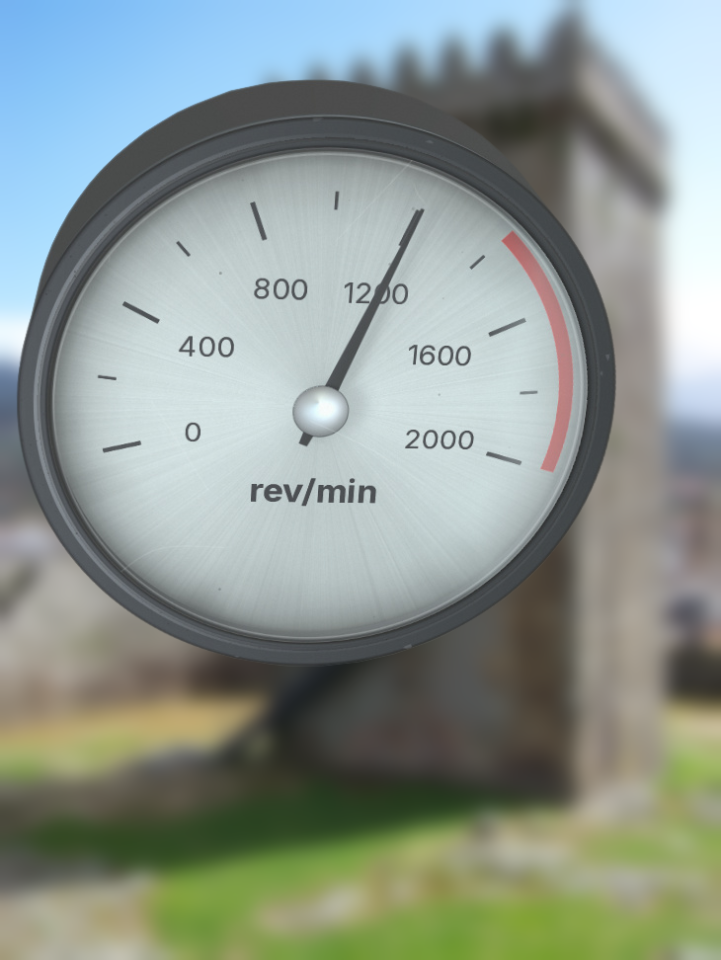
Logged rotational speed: 1200 rpm
